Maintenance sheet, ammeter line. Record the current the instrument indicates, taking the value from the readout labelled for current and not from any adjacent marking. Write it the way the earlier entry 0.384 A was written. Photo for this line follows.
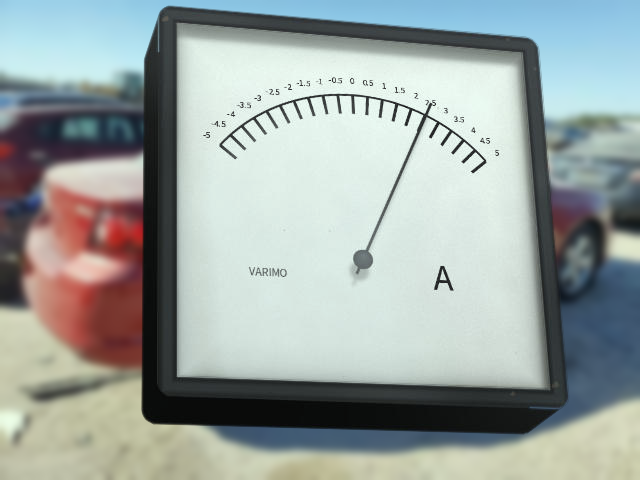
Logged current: 2.5 A
